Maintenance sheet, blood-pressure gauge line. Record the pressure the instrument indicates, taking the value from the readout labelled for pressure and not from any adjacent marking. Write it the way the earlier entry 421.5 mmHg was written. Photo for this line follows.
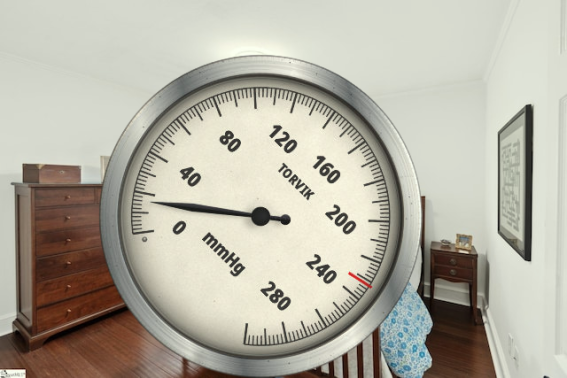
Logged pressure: 16 mmHg
